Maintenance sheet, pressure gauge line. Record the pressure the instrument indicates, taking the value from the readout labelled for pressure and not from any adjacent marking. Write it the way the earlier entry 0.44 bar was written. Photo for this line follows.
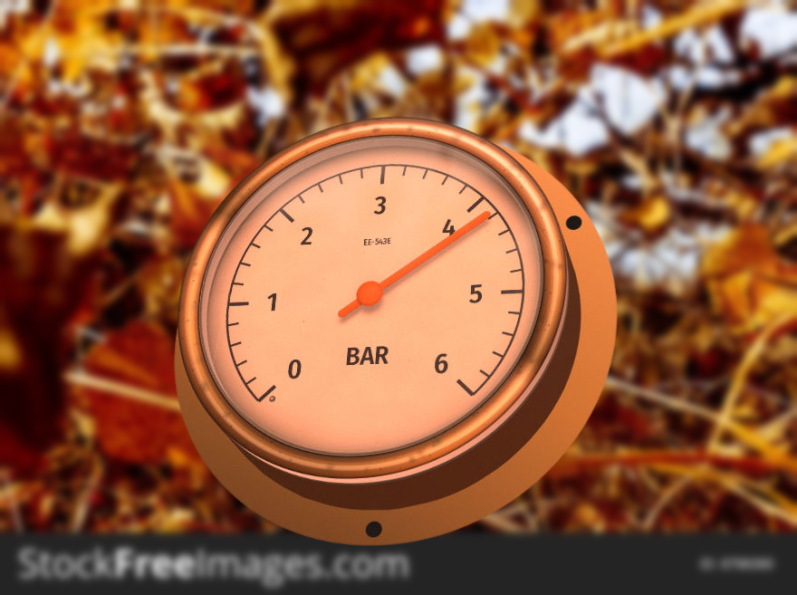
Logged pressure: 4.2 bar
